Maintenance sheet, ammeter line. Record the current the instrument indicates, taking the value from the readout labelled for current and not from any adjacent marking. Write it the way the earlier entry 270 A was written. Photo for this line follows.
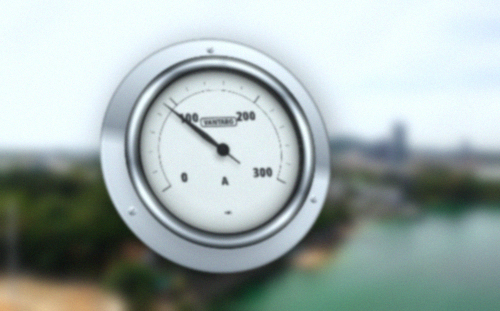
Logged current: 90 A
